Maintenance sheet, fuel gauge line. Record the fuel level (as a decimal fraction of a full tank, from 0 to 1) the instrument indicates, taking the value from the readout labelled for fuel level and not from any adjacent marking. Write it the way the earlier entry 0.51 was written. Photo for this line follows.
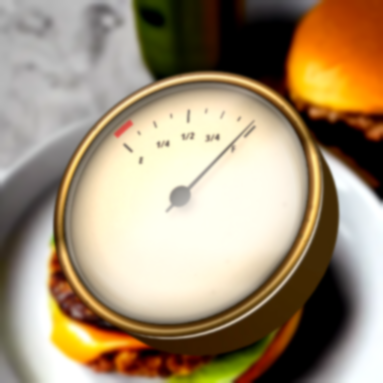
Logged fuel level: 1
